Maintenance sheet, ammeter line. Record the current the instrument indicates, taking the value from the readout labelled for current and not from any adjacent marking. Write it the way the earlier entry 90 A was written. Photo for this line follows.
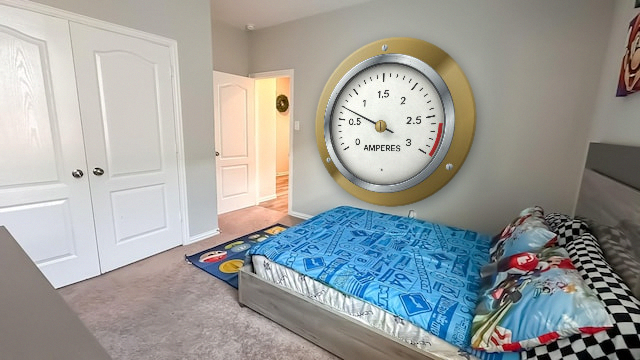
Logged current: 0.7 A
